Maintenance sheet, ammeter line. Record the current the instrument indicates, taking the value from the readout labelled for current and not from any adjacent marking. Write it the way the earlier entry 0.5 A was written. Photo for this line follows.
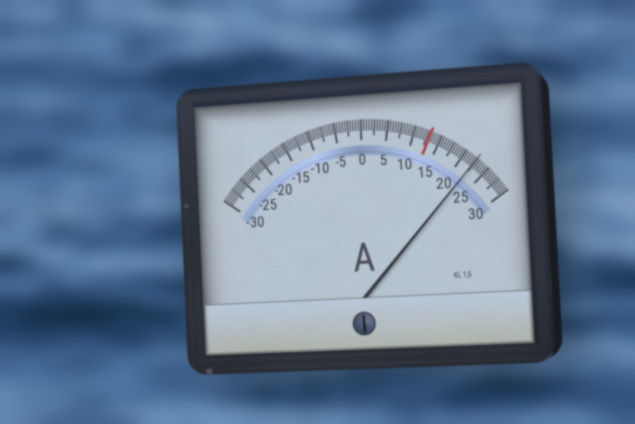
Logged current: 22.5 A
